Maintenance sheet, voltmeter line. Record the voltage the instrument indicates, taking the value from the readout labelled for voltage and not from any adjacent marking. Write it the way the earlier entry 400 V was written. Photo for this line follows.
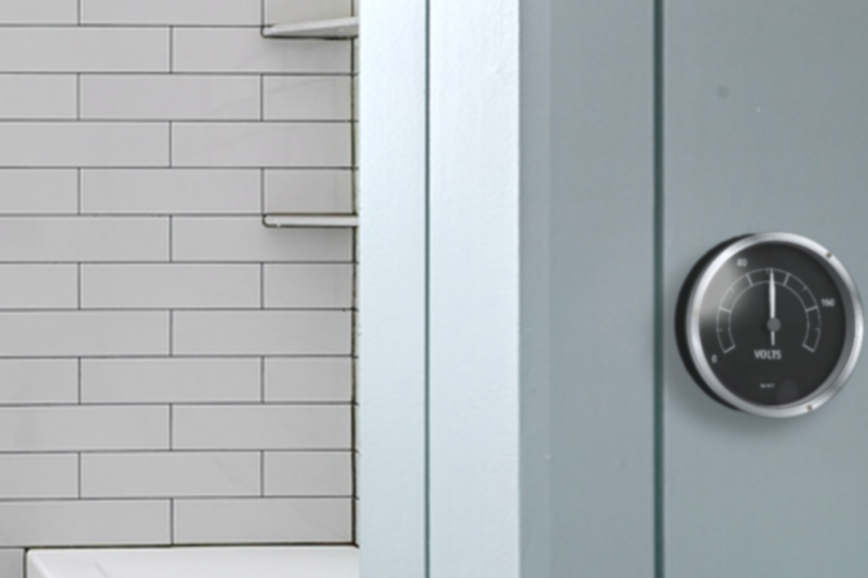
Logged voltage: 100 V
